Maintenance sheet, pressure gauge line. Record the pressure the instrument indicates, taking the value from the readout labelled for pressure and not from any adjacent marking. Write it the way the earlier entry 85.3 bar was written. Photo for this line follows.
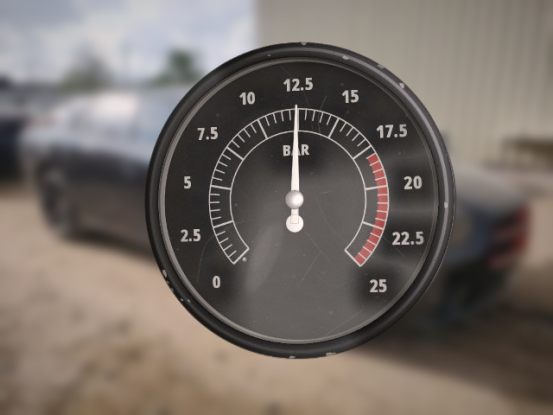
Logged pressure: 12.5 bar
